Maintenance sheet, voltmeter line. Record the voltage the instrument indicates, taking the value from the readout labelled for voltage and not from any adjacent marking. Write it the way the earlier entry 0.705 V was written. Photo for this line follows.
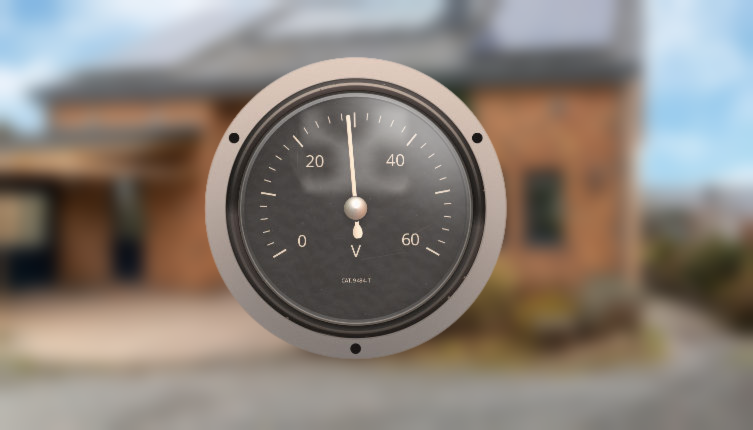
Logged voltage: 29 V
